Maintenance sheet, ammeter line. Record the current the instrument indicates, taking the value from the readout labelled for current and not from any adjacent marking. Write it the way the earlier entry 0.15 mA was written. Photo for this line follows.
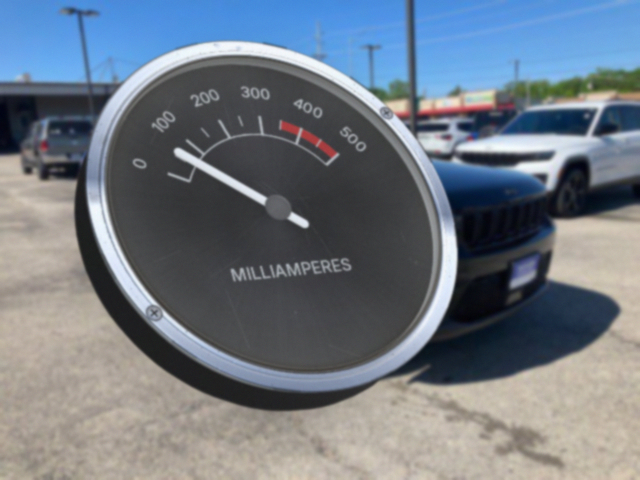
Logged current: 50 mA
